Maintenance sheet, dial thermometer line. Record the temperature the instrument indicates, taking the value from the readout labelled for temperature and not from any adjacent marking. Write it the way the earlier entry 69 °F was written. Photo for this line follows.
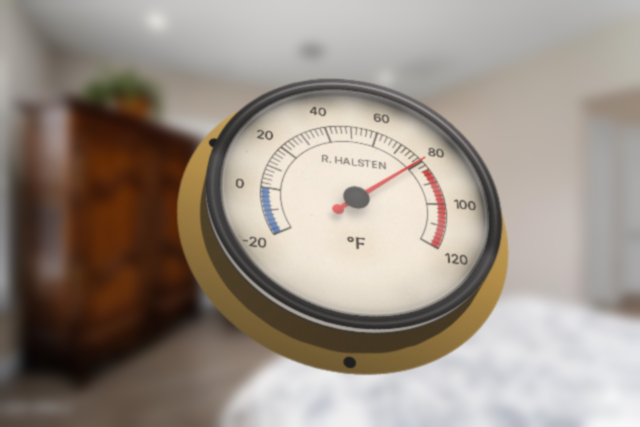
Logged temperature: 80 °F
